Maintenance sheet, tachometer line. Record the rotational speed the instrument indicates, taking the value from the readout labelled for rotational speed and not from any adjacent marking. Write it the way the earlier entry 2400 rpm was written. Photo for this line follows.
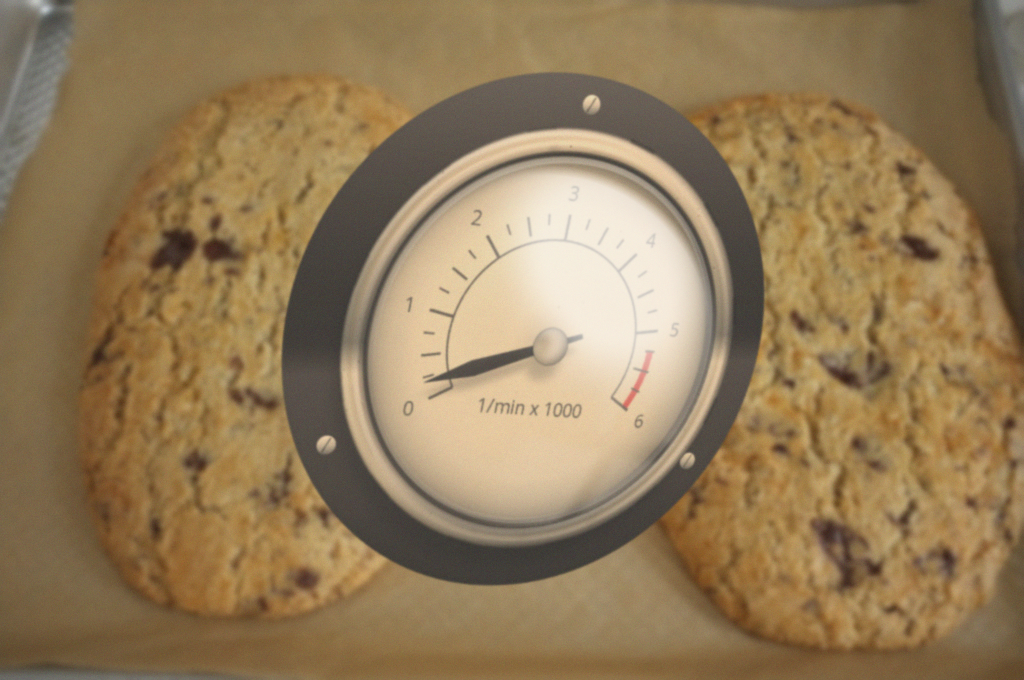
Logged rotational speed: 250 rpm
